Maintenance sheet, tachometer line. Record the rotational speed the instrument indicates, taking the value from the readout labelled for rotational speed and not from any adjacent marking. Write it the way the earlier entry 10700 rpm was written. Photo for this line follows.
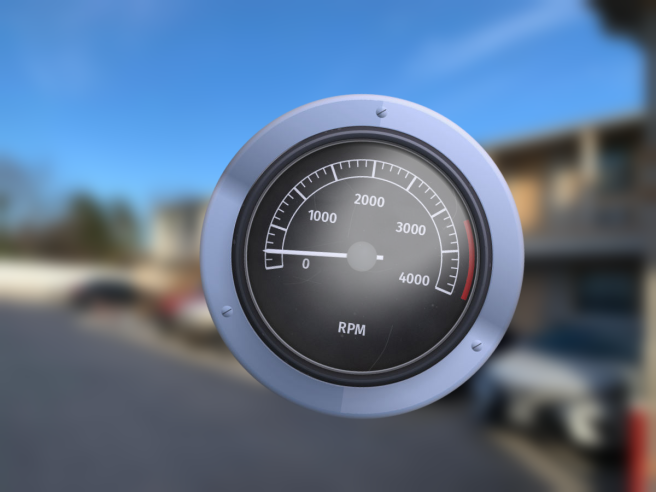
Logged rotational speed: 200 rpm
